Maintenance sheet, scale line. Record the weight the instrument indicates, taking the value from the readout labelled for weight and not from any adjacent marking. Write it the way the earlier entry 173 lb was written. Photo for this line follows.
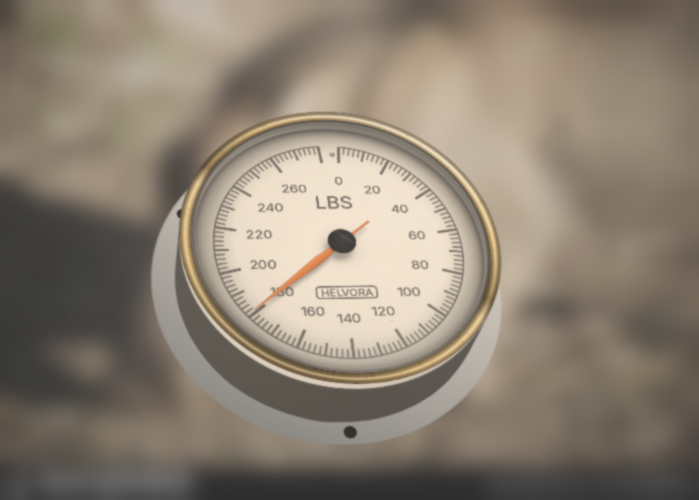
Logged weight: 180 lb
